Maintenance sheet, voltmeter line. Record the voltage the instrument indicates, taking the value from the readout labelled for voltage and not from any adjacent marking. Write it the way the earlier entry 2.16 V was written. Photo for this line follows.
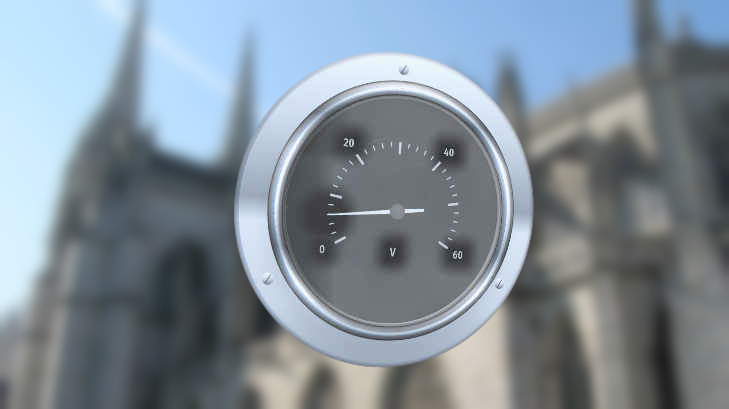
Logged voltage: 6 V
